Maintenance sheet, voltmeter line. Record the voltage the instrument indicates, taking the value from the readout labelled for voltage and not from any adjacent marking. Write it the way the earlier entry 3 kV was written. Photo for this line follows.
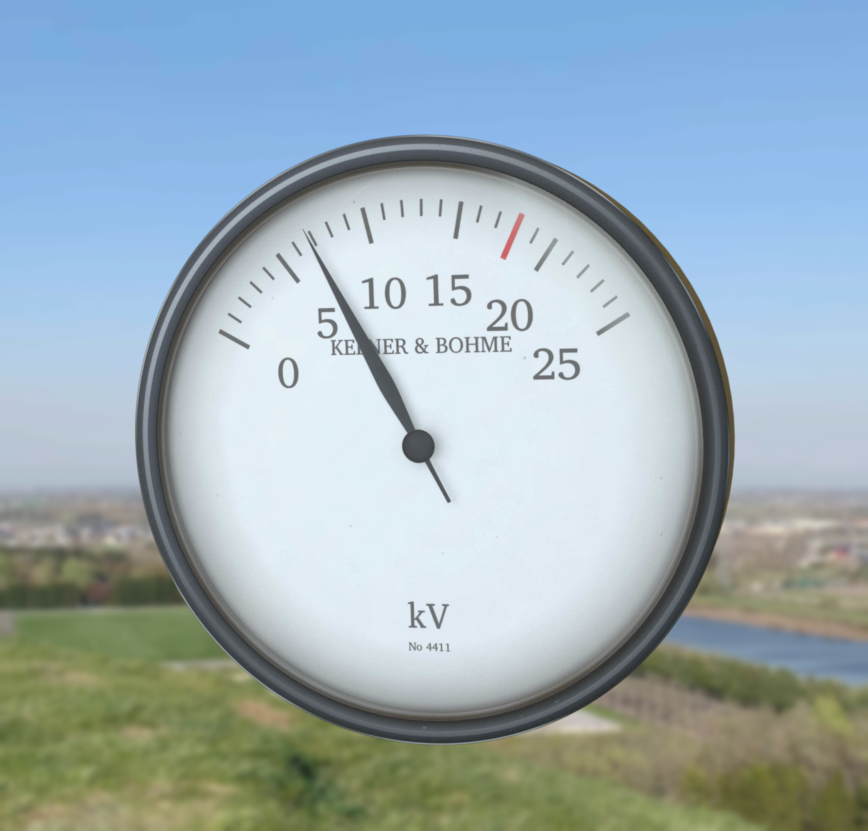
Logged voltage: 7 kV
